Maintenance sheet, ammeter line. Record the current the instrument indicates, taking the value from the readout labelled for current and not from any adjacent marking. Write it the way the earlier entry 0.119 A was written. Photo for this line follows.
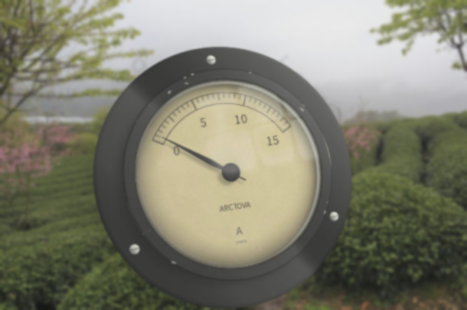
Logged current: 0.5 A
